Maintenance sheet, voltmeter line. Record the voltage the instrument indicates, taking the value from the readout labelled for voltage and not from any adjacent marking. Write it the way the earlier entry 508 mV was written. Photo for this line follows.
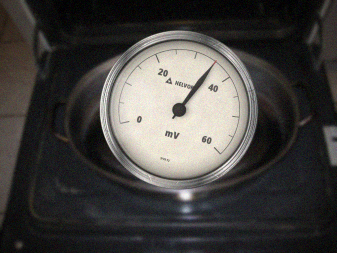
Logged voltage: 35 mV
